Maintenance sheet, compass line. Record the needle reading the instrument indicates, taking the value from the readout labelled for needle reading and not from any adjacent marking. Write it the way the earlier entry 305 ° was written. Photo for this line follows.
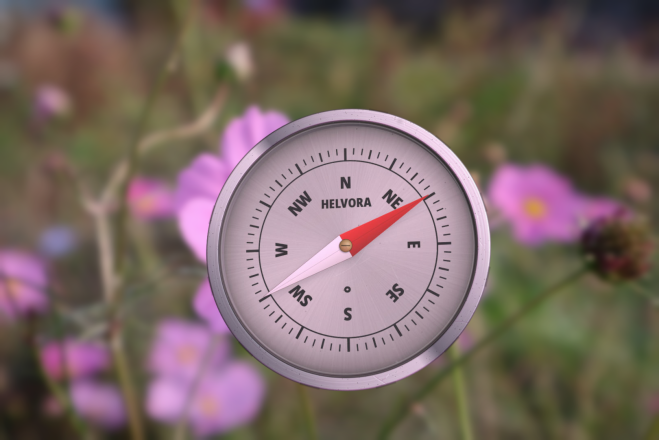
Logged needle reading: 60 °
